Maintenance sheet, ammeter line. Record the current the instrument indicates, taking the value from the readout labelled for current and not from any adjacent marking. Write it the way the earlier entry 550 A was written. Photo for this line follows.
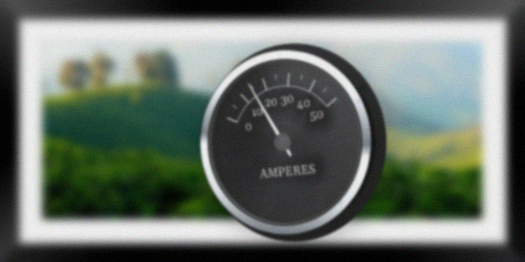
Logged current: 15 A
